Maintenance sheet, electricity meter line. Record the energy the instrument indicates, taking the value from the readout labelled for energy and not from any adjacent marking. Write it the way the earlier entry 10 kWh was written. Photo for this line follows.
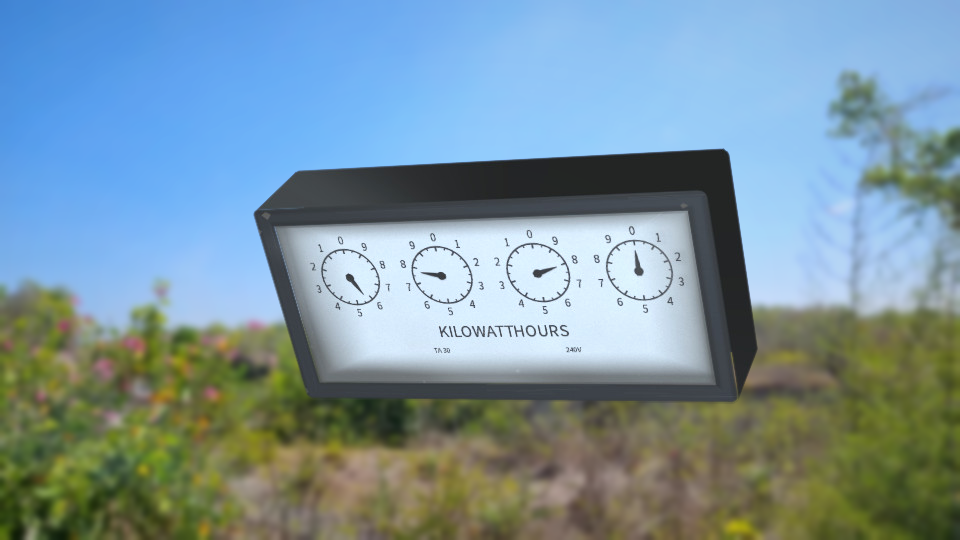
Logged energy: 5780 kWh
